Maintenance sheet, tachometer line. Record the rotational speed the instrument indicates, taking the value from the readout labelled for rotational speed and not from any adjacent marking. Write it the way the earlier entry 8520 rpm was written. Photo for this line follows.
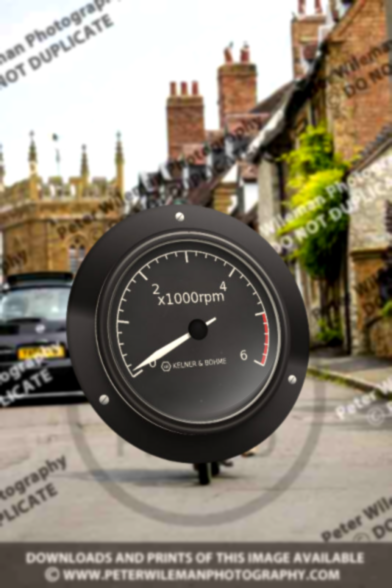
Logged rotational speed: 100 rpm
